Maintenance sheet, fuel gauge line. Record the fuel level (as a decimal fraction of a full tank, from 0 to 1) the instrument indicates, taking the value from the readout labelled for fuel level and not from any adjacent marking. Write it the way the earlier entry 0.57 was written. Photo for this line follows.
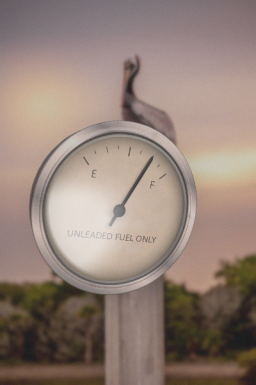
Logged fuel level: 0.75
